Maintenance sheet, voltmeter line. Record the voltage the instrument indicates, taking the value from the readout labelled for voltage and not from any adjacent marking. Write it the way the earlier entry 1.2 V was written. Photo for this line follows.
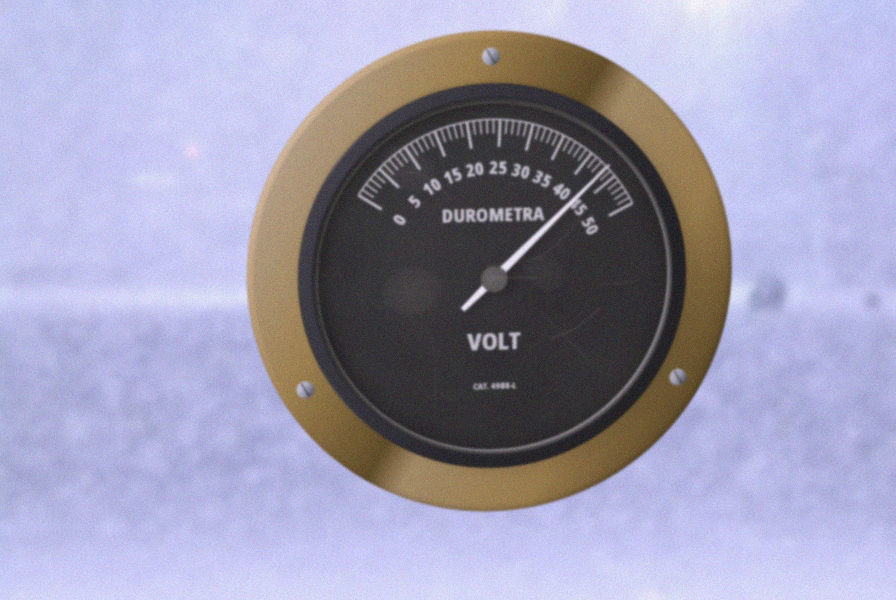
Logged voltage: 43 V
